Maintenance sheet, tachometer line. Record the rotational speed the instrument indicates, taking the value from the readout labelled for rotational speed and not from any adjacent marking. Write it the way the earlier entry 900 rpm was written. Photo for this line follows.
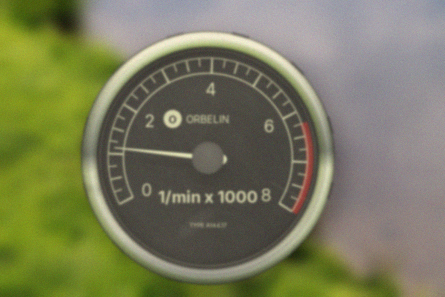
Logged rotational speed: 1125 rpm
